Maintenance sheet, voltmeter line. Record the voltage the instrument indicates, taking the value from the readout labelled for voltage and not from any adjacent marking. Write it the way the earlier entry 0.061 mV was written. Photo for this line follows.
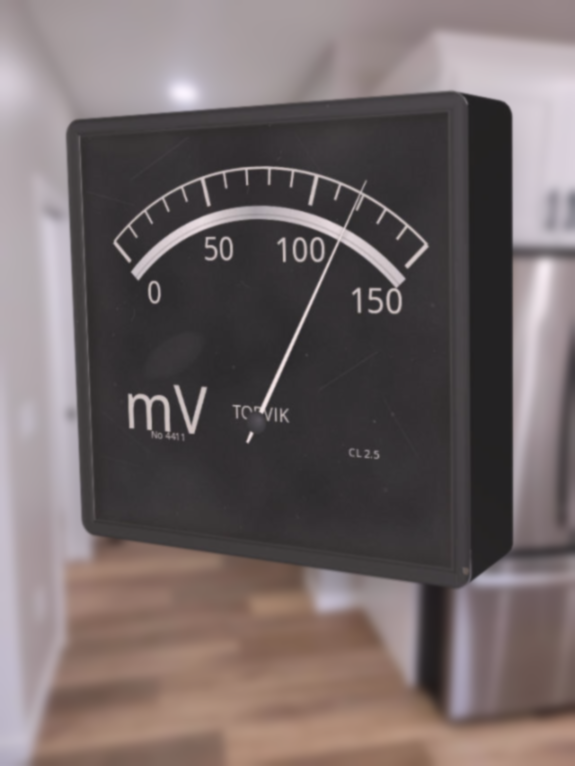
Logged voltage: 120 mV
